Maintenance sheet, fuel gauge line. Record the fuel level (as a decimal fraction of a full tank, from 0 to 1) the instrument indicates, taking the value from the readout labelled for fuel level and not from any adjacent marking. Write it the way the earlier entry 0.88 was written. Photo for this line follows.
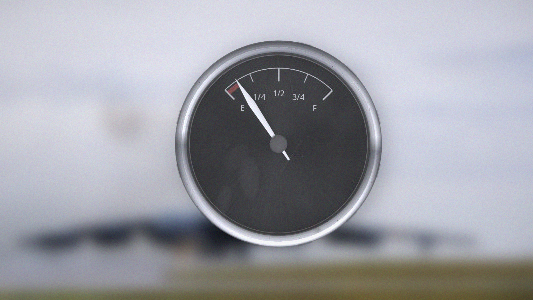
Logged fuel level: 0.125
